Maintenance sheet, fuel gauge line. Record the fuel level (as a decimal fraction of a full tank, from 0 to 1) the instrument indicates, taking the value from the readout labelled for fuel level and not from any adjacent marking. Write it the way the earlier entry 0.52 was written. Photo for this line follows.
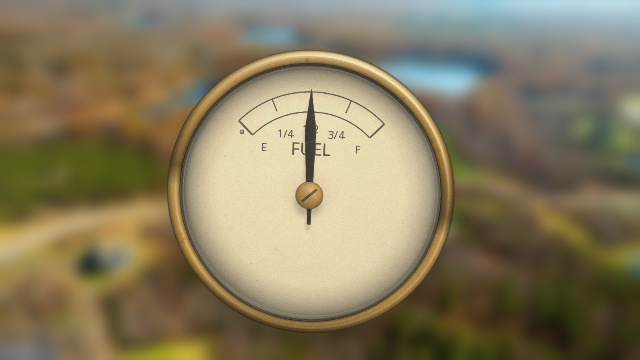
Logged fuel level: 0.5
